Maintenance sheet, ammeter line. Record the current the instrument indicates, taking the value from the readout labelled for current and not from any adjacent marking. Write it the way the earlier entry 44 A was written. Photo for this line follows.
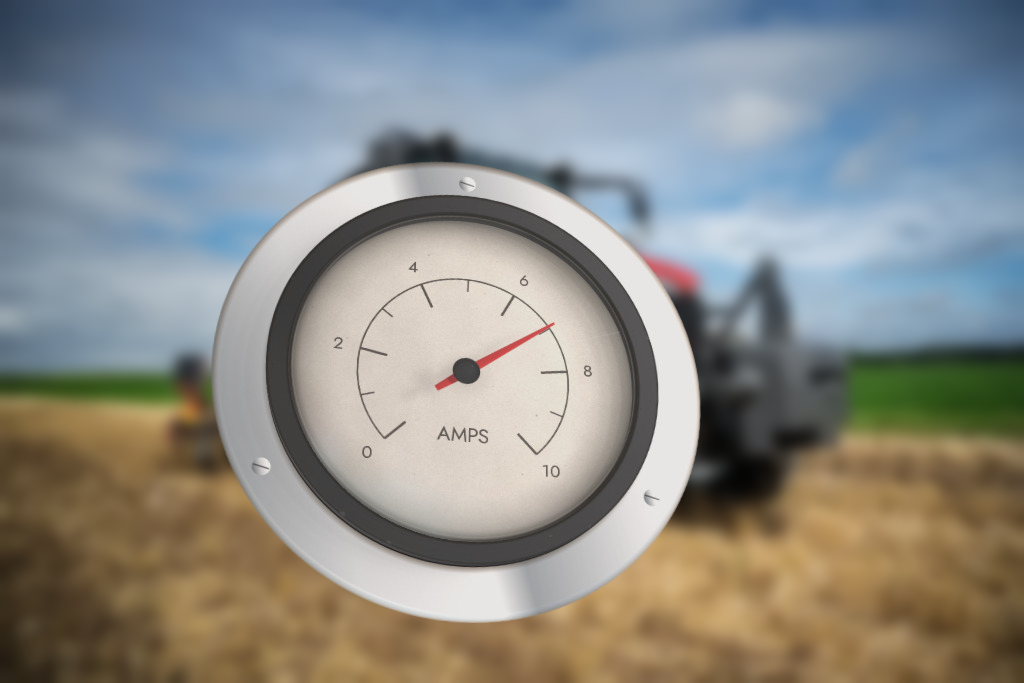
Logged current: 7 A
